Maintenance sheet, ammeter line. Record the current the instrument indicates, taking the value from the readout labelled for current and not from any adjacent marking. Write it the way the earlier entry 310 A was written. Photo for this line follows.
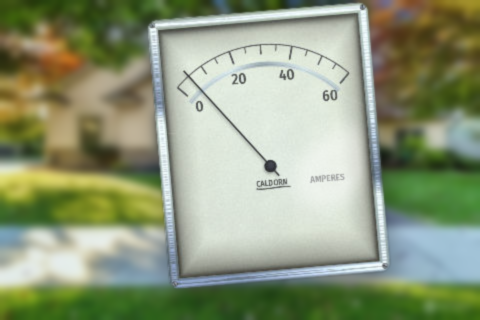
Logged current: 5 A
